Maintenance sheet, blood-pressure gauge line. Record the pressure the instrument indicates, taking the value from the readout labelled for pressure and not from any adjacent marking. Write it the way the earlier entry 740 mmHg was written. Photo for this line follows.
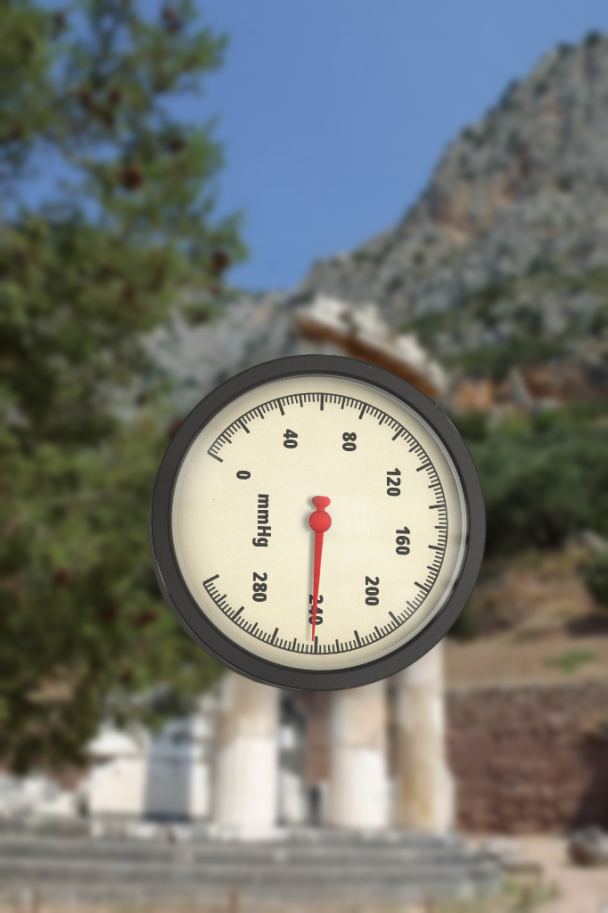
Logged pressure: 242 mmHg
